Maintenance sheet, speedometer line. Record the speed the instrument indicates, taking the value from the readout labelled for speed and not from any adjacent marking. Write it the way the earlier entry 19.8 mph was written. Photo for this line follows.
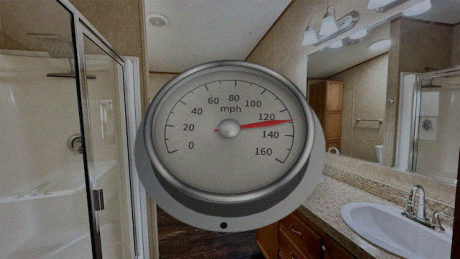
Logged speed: 130 mph
